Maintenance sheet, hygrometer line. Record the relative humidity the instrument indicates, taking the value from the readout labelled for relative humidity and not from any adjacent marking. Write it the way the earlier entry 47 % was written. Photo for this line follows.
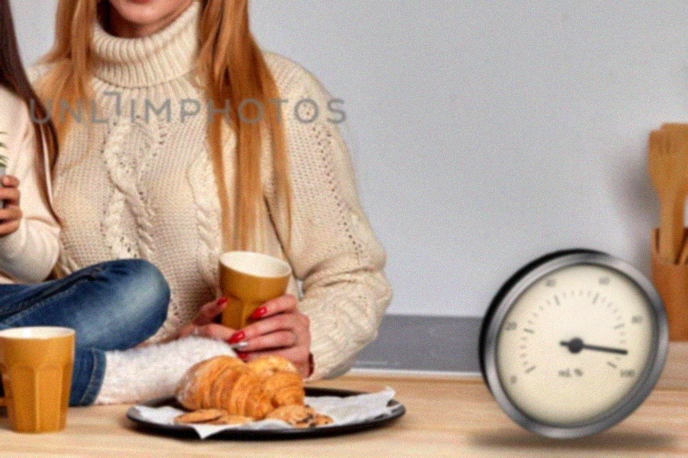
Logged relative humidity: 92 %
